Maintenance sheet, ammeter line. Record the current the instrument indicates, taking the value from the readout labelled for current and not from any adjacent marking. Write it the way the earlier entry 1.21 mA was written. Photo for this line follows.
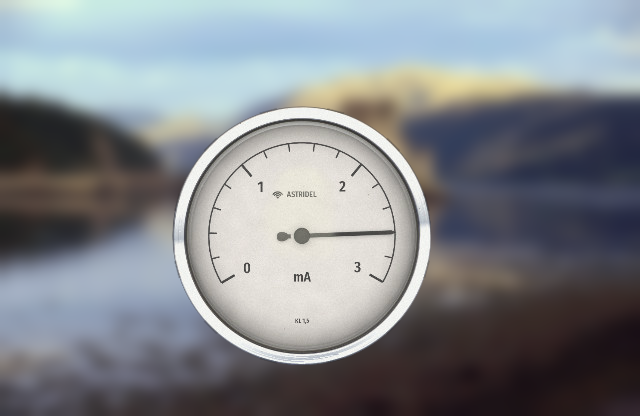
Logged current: 2.6 mA
